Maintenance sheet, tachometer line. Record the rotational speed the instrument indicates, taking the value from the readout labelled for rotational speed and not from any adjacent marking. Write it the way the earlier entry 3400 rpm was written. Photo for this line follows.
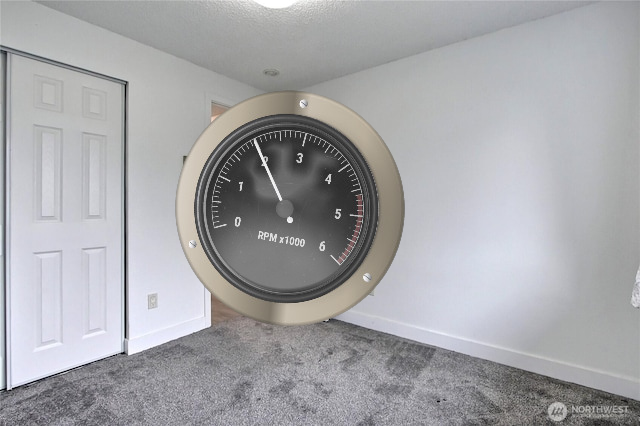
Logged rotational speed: 2000 rpm
